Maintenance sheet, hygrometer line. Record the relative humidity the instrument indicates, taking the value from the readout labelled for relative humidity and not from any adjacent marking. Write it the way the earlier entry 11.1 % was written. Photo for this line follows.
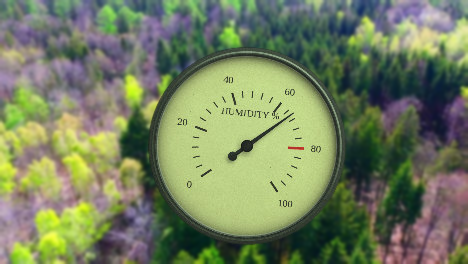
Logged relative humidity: 66 %
